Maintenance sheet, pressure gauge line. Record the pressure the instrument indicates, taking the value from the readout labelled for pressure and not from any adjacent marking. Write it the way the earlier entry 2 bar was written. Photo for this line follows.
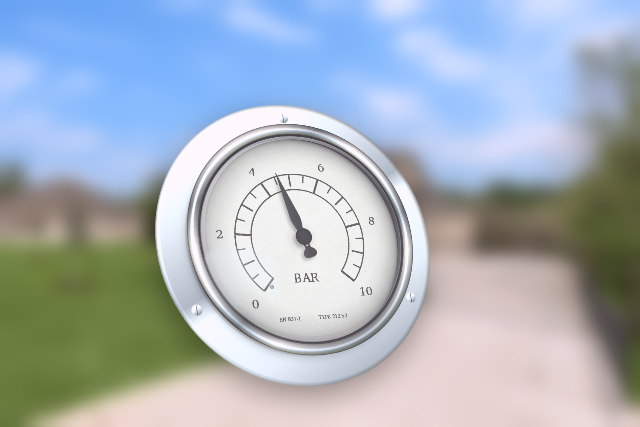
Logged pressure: 4.5 bar
